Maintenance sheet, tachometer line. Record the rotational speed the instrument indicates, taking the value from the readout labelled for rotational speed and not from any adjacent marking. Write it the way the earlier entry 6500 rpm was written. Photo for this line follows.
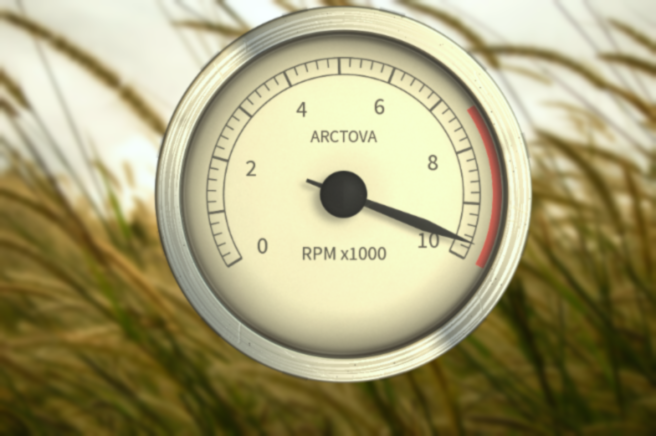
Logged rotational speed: 9700 rpm
